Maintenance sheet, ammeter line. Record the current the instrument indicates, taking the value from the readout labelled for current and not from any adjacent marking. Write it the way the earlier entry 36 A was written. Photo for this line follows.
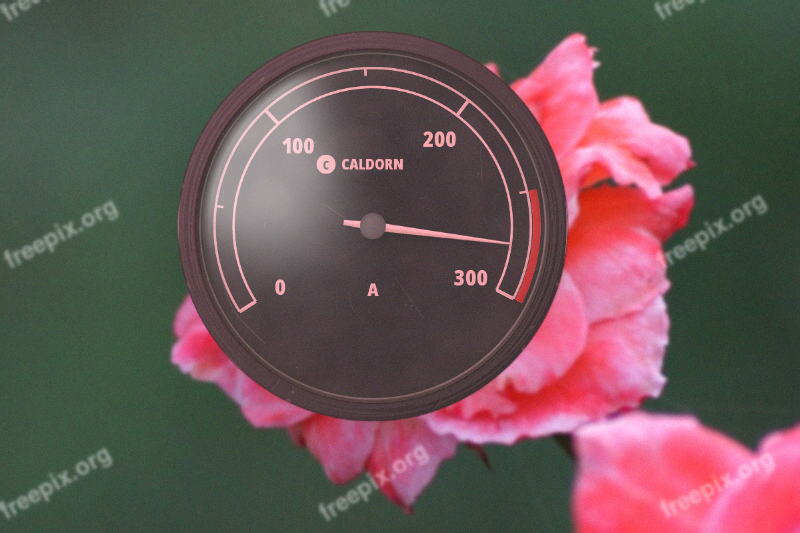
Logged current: 275 A
